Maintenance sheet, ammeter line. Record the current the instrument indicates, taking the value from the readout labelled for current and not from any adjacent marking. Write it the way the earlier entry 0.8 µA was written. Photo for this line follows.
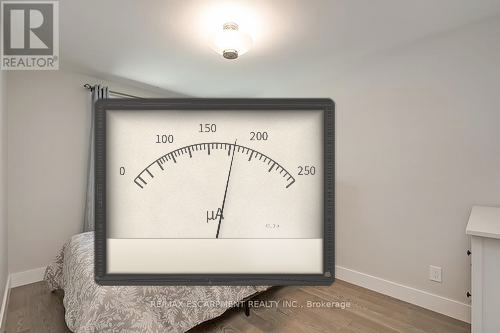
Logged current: 180 µA
